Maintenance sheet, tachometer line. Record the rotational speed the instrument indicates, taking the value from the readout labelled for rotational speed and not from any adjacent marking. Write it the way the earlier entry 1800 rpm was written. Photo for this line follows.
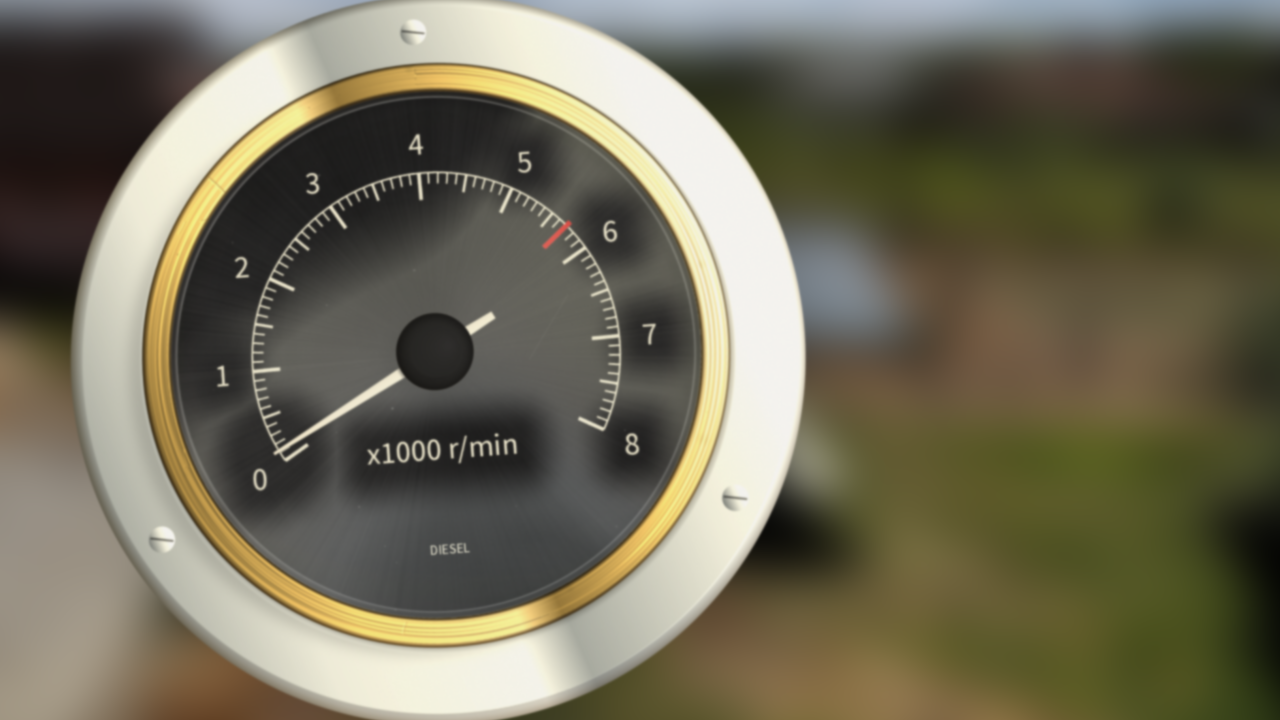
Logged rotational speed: 100 rpm
